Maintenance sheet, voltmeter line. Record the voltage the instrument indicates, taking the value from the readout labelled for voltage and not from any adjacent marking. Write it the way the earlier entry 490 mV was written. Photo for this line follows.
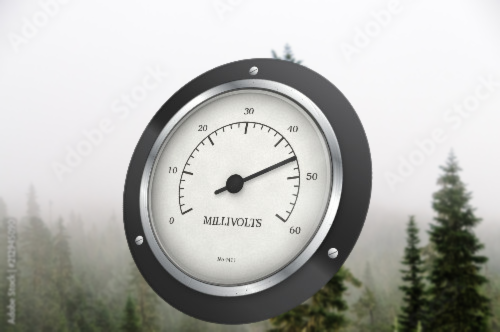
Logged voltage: 46 mV
